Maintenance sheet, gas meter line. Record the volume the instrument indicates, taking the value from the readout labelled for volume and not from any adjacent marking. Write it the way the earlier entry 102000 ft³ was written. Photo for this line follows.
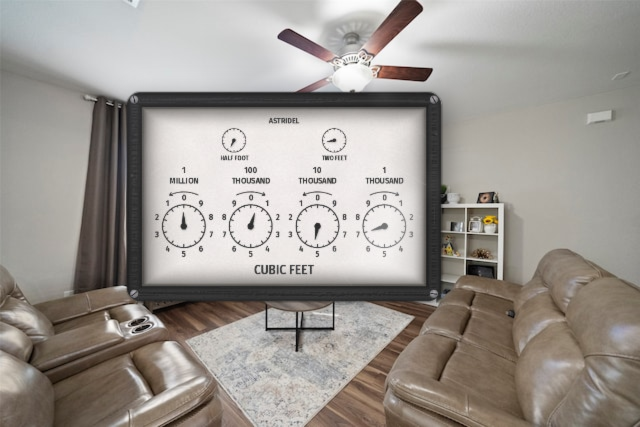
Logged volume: 4700 ft³
